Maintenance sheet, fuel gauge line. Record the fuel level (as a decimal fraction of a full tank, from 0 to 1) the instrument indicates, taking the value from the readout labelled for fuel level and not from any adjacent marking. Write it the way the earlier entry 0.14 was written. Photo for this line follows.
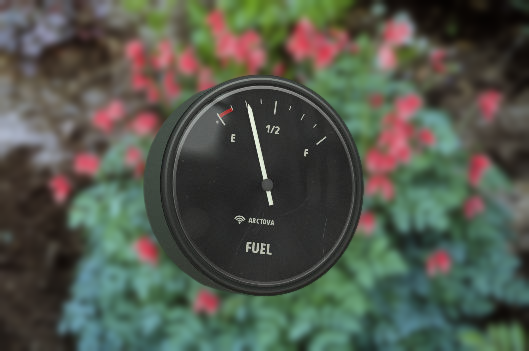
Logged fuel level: 0.25
